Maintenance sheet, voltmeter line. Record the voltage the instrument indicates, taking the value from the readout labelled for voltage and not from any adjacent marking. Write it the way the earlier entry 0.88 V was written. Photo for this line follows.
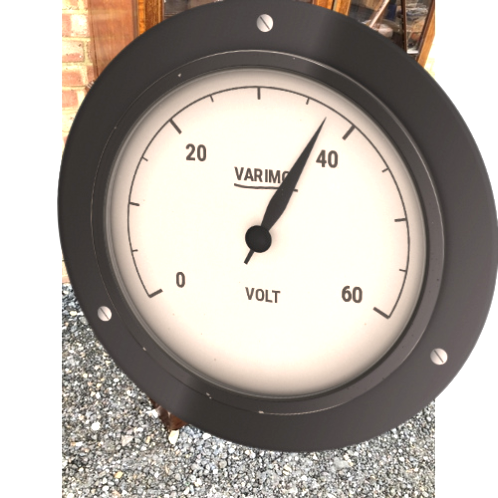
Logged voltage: 37.5 V
